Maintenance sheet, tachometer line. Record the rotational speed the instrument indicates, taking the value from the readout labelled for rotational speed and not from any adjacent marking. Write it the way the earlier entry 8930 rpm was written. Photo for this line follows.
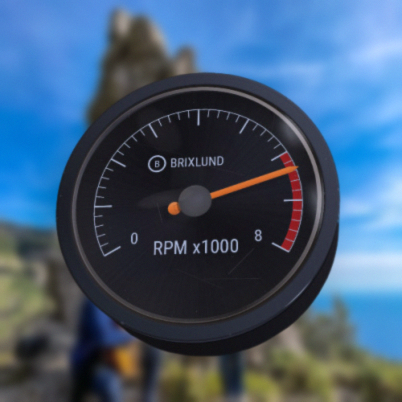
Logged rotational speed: 6400 rpm
